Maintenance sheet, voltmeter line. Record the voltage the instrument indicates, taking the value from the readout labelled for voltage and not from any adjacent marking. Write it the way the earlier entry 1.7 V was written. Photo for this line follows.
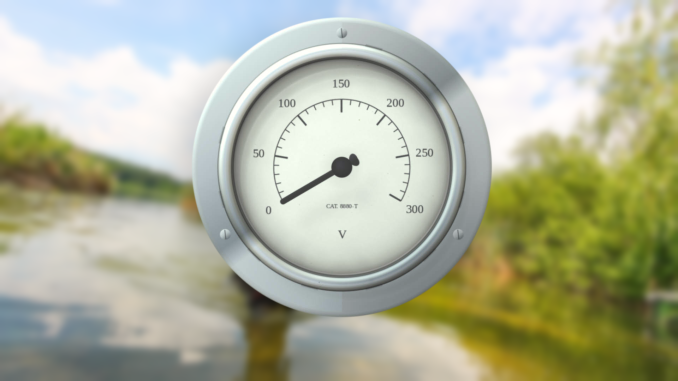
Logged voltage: 0 V
